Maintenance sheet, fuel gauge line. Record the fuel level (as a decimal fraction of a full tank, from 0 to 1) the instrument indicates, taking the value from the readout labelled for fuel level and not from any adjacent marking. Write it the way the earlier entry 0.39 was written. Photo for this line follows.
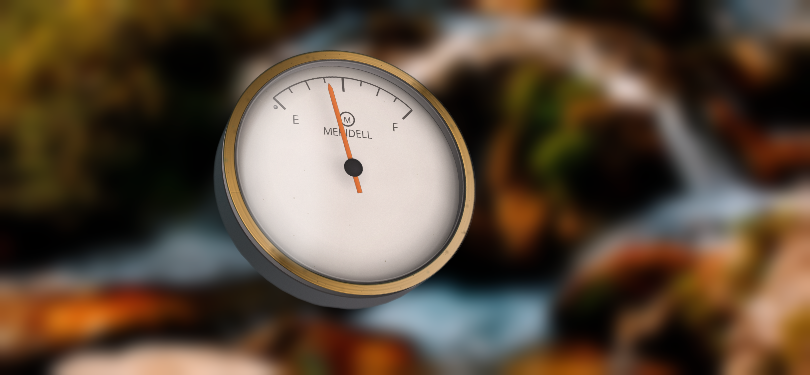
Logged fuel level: 0.375
